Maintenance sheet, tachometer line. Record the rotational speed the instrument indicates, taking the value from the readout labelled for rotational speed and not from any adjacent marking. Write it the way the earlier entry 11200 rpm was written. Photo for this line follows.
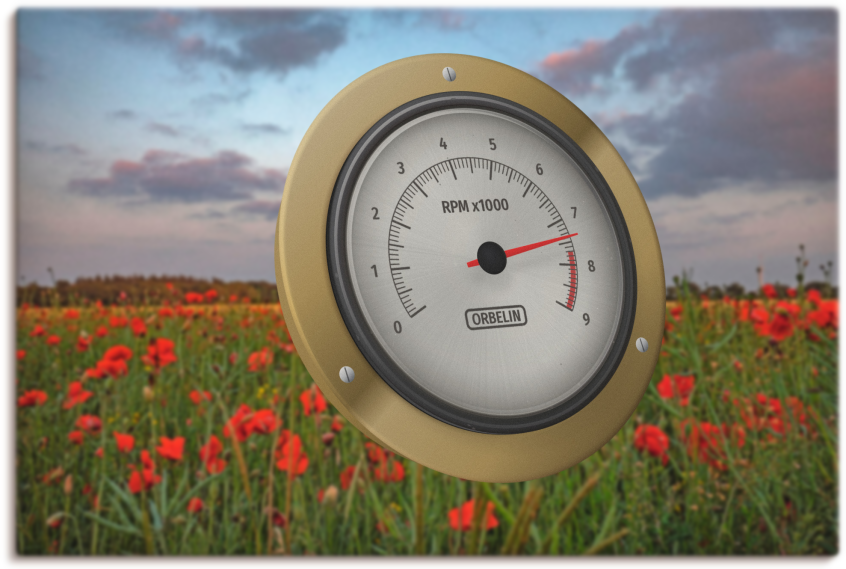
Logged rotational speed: 7400 rpm
